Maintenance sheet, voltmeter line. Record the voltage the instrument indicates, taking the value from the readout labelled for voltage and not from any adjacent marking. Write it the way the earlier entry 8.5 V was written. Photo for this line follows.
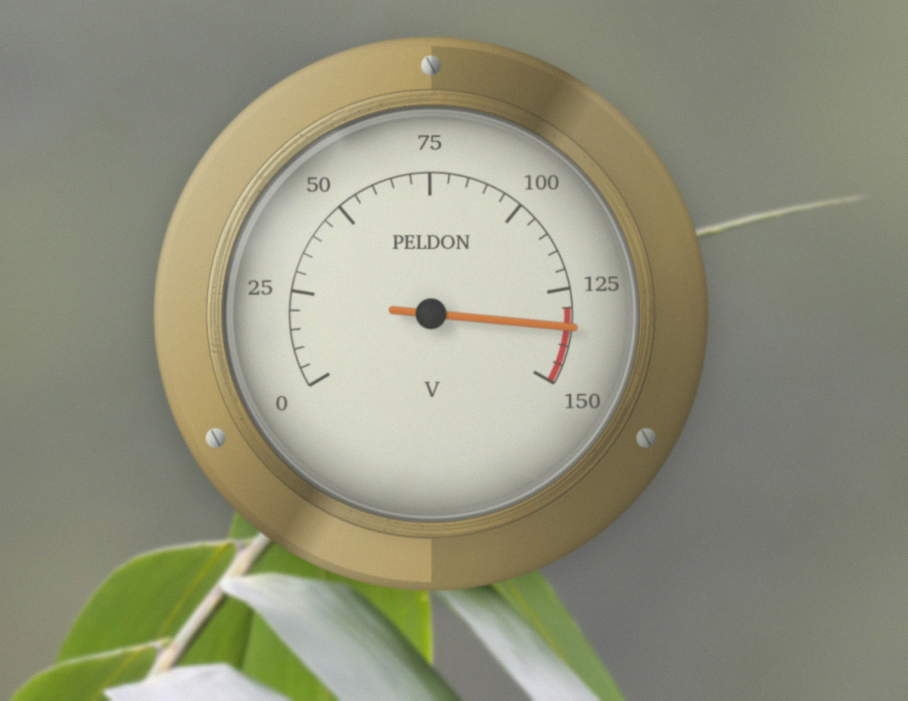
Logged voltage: 135 V
